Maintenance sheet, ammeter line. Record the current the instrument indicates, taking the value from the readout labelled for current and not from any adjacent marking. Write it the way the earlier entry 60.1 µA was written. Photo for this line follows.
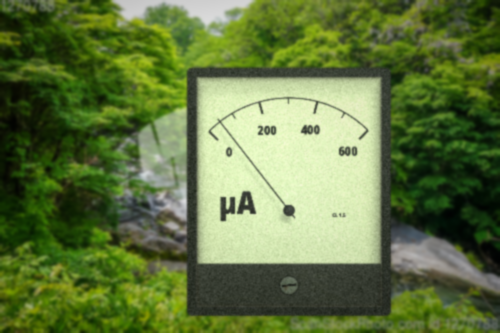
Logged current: 50 µA
